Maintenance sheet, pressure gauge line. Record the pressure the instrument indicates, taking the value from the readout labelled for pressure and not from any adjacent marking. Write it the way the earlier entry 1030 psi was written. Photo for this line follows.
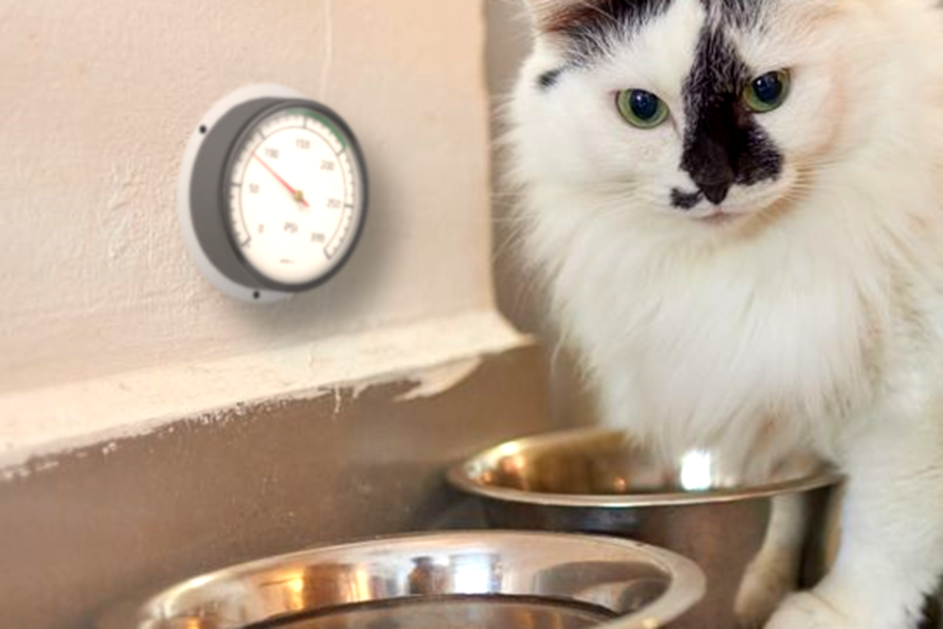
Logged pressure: 80 psi
